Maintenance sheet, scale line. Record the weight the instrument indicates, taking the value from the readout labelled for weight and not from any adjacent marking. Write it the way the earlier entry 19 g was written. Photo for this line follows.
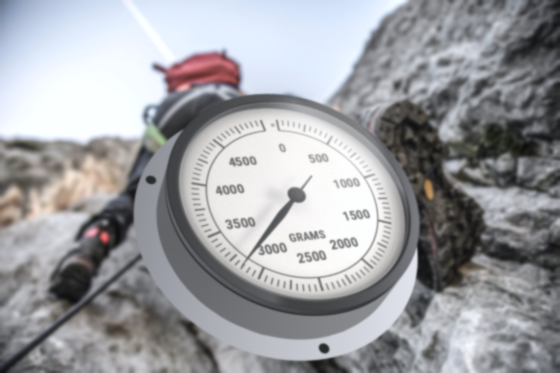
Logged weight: 3150 g
